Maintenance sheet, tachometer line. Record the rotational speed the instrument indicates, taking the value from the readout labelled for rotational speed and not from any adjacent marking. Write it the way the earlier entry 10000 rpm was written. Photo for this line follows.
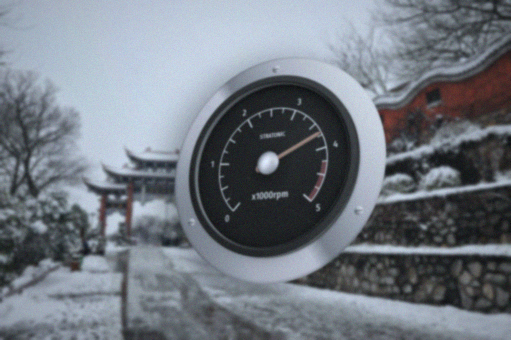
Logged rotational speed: 3750 rpm
